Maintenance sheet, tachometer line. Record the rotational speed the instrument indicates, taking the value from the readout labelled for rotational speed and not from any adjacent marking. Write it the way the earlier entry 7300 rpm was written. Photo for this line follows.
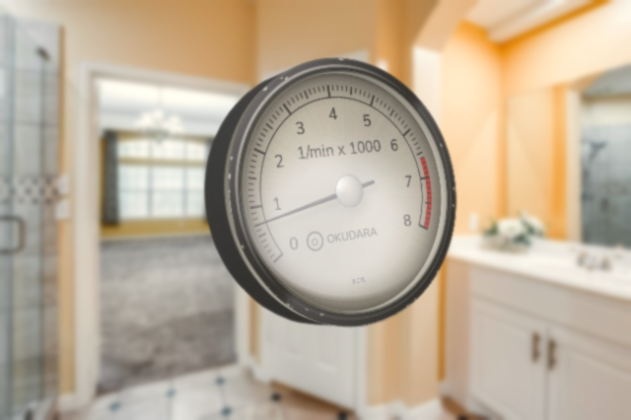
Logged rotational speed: 700 rpm
